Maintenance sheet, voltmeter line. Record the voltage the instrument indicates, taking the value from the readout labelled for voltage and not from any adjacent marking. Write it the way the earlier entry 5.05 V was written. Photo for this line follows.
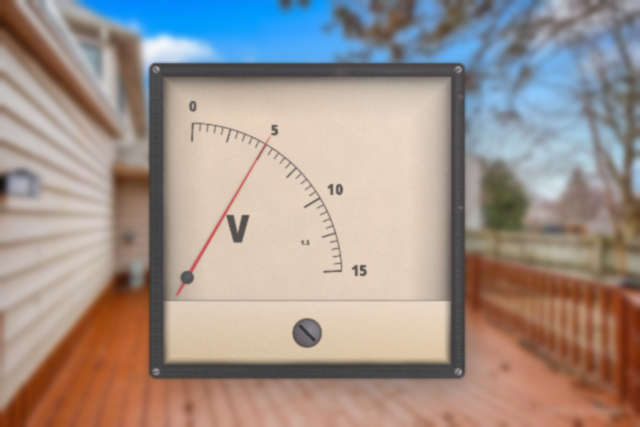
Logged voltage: 5 V
